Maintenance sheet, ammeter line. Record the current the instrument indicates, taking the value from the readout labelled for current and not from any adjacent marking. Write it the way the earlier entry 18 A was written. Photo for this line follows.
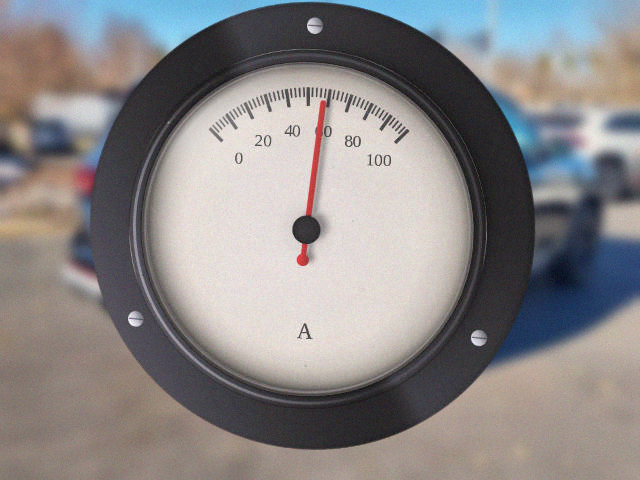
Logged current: 58 A
